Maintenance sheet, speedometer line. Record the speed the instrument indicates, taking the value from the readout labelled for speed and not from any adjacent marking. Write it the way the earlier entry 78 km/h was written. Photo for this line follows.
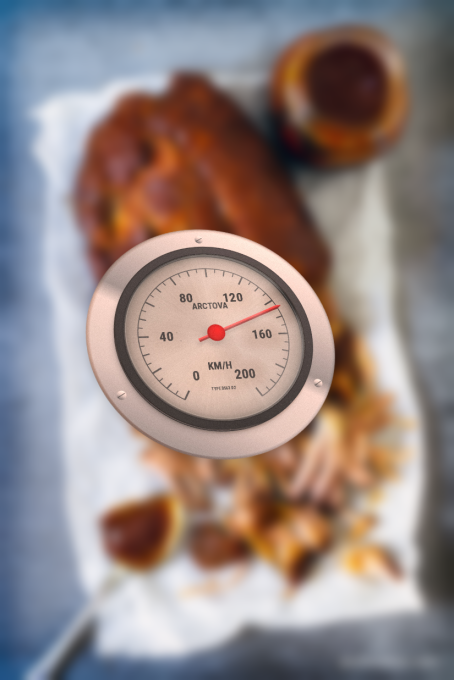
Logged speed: 145 km/h
